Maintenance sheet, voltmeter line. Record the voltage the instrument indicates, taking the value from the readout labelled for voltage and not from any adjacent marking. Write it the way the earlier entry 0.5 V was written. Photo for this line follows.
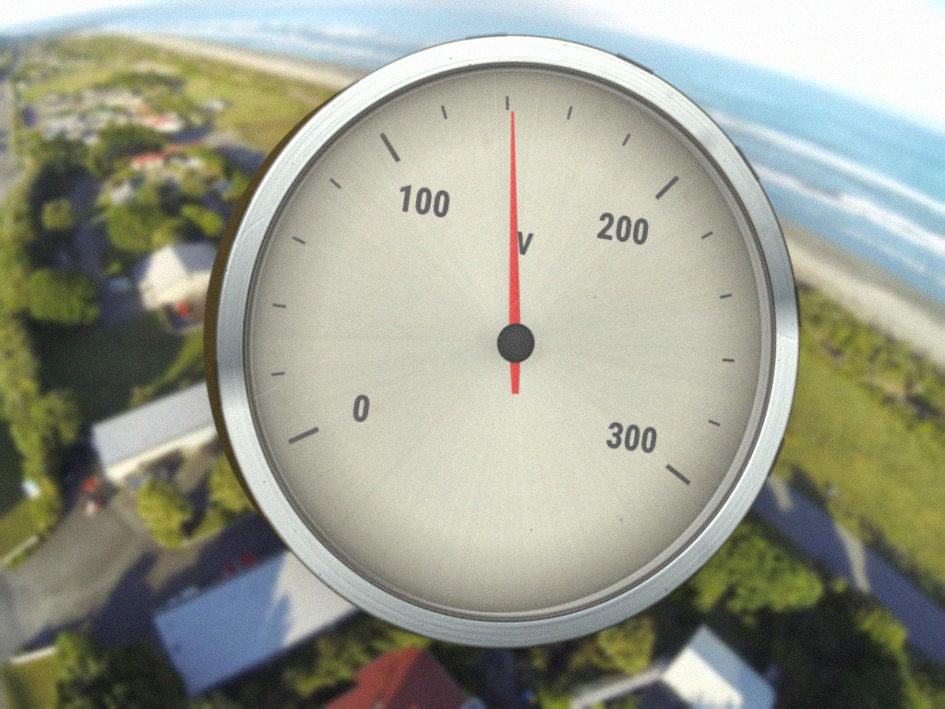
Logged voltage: 140 V
